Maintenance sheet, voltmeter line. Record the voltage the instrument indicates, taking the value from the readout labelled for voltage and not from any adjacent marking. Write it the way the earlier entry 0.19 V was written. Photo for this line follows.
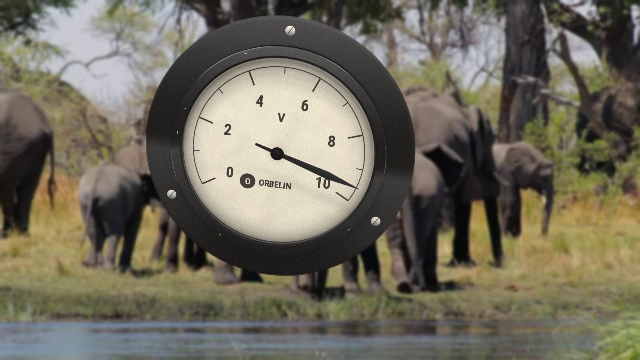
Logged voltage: 9.5 V
